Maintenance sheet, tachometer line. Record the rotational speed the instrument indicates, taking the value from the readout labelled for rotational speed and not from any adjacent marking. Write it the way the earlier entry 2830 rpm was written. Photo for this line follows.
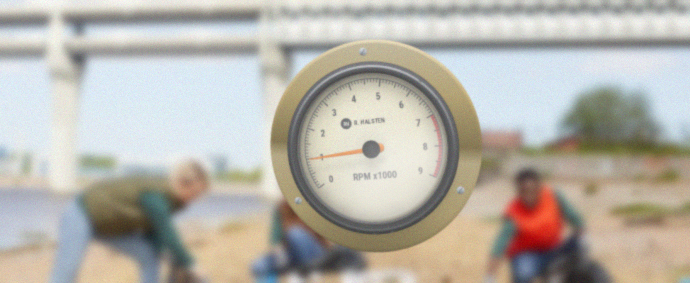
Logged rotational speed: 1000 rpm
